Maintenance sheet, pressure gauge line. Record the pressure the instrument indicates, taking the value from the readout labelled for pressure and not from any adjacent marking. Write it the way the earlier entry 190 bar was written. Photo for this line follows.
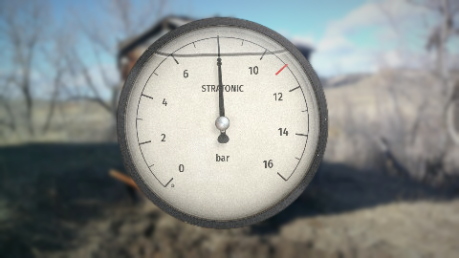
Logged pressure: 8 bar
